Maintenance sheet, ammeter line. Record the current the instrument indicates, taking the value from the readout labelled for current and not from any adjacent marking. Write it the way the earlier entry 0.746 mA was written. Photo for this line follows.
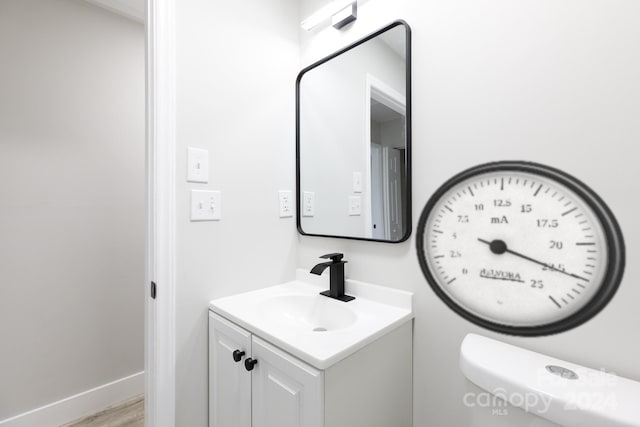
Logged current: 22.5 mA
